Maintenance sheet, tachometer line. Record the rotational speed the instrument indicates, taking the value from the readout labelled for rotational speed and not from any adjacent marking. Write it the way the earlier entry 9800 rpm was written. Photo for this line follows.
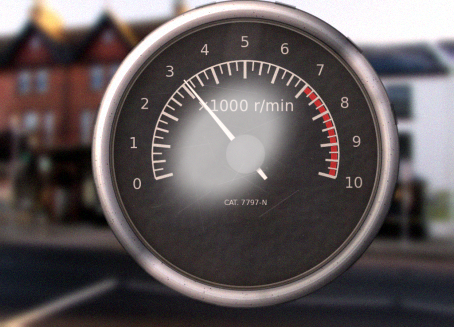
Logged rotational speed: 3125 rpm
